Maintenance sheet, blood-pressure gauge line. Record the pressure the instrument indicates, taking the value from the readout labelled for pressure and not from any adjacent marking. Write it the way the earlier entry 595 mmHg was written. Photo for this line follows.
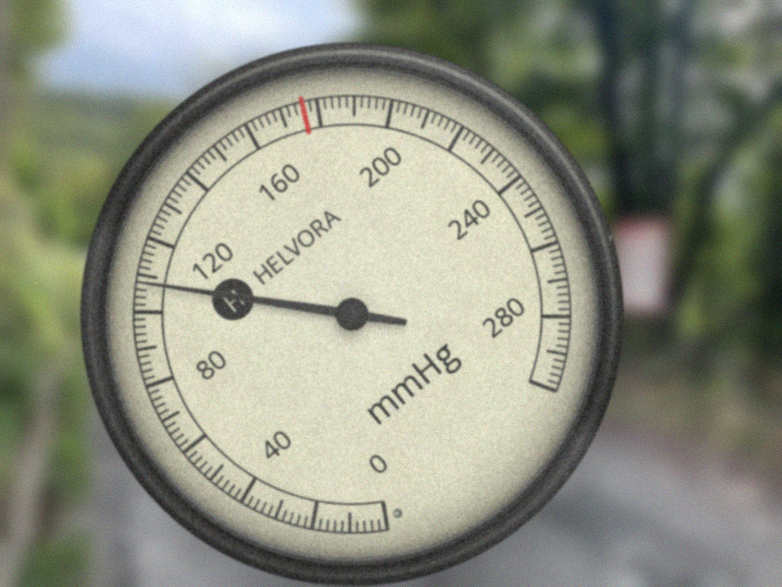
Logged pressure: 108 mmHg
